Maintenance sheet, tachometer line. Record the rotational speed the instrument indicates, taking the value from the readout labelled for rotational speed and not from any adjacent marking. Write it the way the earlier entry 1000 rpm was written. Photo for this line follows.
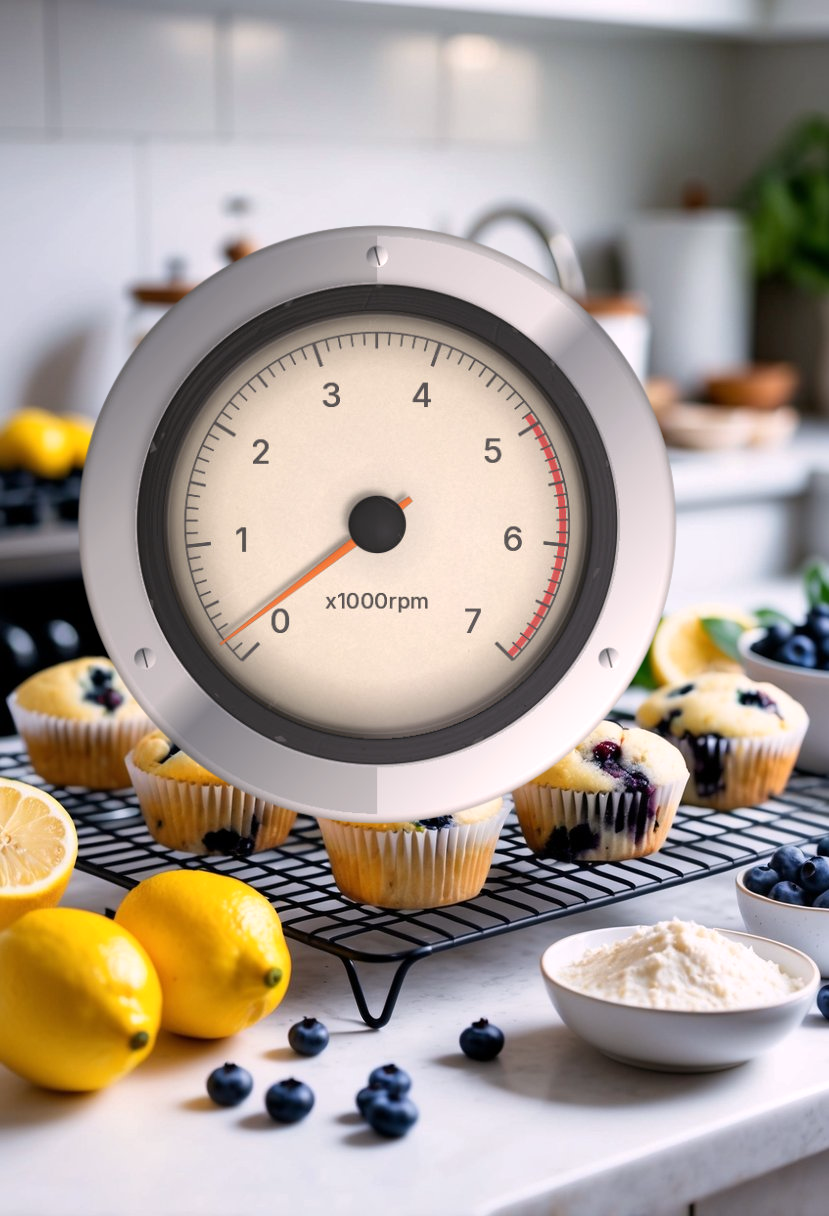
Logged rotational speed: 200 rpm
